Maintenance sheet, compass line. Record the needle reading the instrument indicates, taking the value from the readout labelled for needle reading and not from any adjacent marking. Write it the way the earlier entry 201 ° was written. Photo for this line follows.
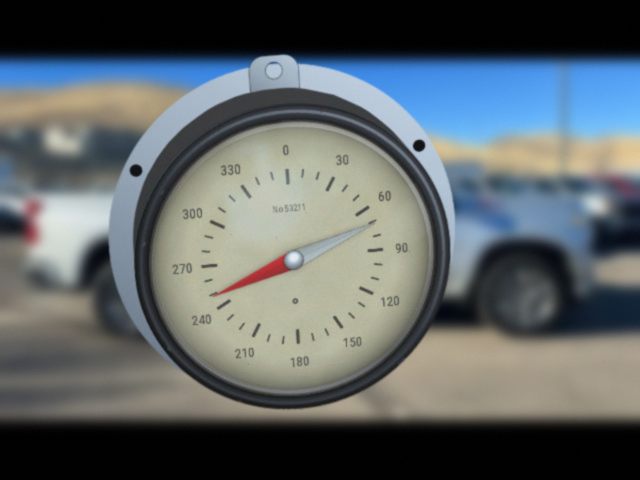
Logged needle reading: 250 °
